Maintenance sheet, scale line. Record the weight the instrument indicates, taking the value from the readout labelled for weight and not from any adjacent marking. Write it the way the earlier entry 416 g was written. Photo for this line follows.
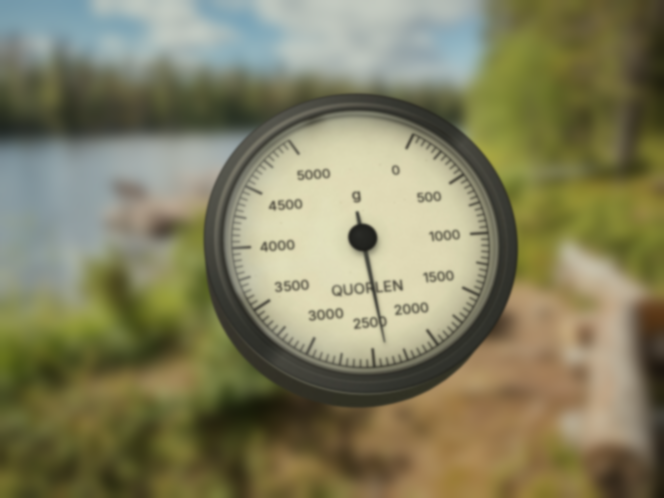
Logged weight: 2400 g
